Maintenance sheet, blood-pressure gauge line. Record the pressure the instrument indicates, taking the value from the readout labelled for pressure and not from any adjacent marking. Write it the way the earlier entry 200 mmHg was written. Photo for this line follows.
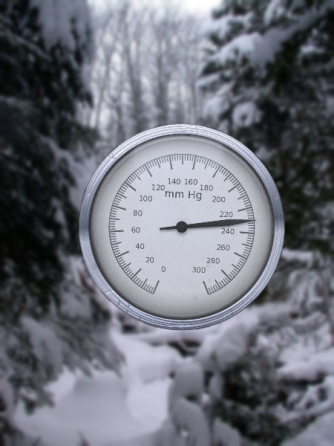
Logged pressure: 230 mmHg
